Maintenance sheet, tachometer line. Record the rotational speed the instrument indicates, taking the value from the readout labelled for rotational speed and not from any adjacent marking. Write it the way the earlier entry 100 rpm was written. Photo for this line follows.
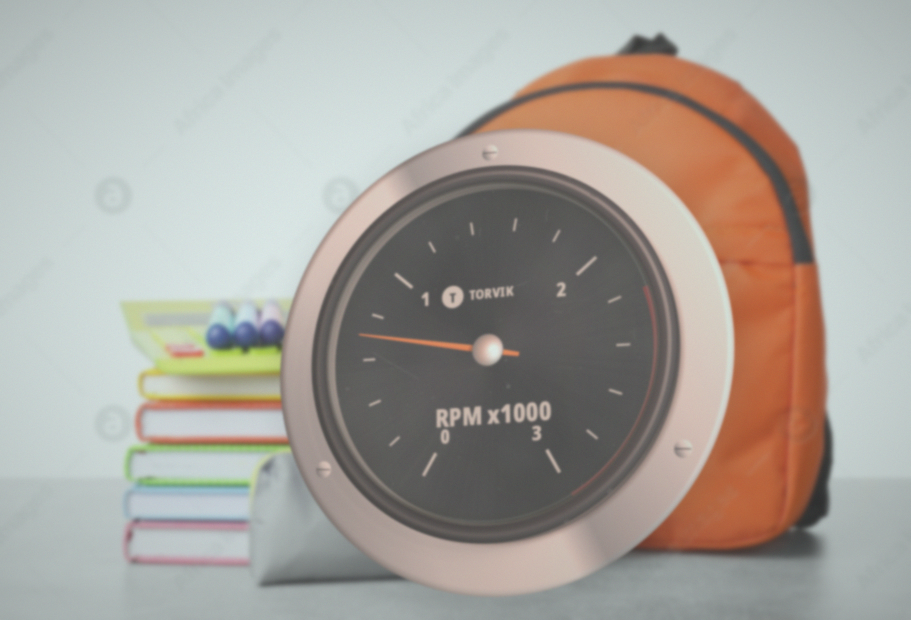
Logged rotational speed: 700 rpm
